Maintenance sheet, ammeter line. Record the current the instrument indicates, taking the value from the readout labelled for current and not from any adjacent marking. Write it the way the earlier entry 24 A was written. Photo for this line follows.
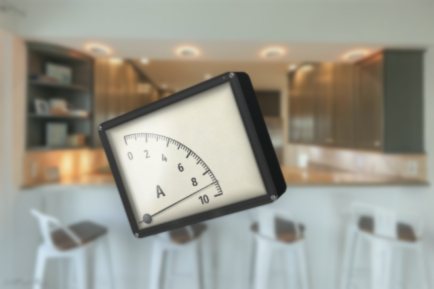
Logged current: 9 A
